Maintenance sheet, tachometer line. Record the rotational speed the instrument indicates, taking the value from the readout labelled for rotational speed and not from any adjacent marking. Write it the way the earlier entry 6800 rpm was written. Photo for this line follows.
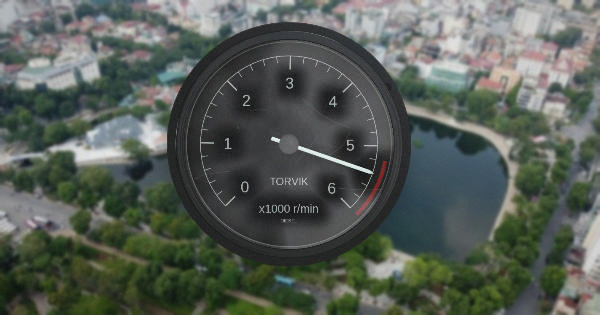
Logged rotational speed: 5400 rpm
